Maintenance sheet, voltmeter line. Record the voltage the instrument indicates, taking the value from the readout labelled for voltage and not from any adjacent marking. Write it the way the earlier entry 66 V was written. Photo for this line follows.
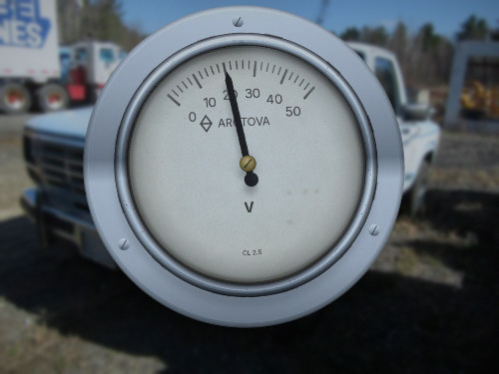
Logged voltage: 20 V
